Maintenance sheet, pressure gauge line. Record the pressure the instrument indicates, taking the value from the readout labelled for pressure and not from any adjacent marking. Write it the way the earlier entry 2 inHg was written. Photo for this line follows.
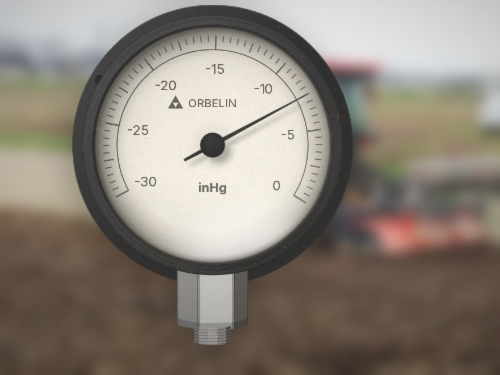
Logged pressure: -7.5 inHg
